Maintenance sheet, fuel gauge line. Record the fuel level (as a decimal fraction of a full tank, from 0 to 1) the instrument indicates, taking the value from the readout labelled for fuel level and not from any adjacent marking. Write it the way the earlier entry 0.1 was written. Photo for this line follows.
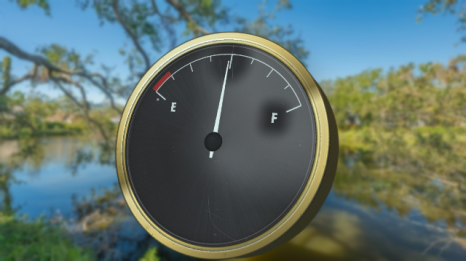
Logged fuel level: 0.5
